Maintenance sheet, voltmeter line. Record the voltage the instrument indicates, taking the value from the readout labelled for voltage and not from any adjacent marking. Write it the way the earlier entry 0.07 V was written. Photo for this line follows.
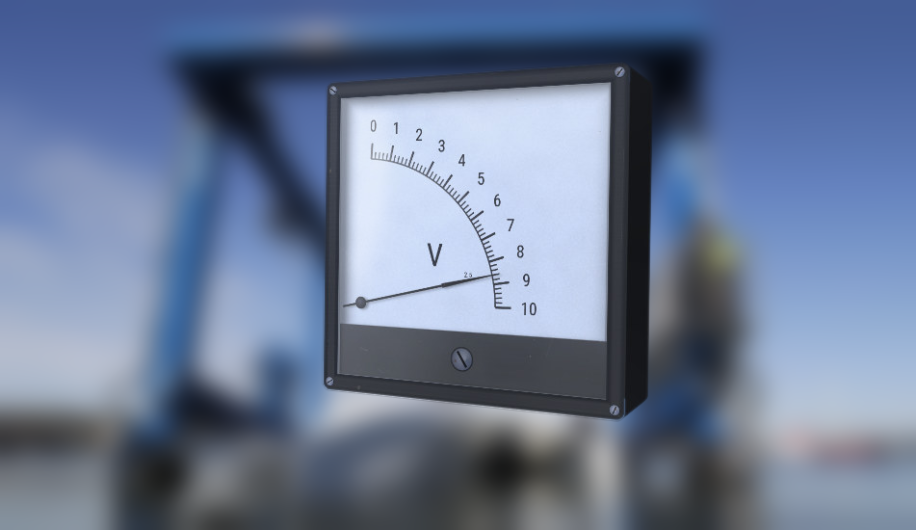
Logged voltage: 8.6 V
